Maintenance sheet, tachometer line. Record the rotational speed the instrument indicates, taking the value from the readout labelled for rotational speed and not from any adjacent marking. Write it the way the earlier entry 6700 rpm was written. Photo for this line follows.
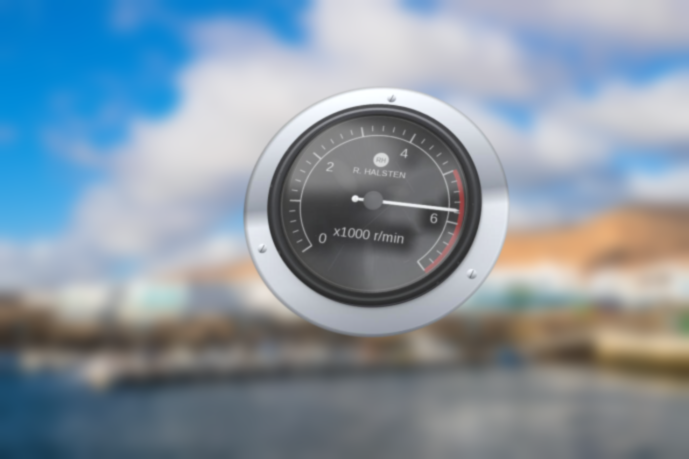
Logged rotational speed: 5800 rpm
